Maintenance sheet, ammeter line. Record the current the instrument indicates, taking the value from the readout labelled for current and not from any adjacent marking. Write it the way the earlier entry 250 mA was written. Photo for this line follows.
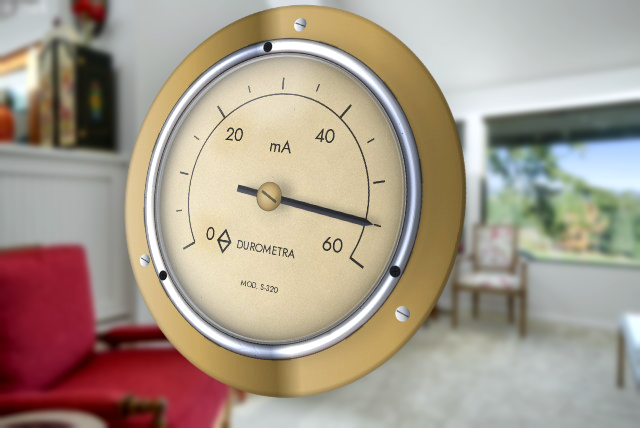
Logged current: 55 mA
